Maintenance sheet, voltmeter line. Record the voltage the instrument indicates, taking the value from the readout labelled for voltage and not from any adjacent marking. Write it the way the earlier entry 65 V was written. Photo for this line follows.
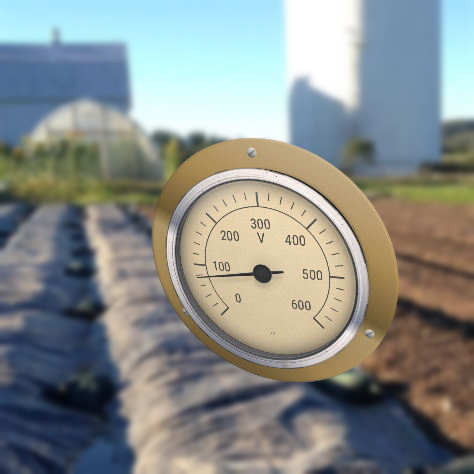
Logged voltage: 80 V
